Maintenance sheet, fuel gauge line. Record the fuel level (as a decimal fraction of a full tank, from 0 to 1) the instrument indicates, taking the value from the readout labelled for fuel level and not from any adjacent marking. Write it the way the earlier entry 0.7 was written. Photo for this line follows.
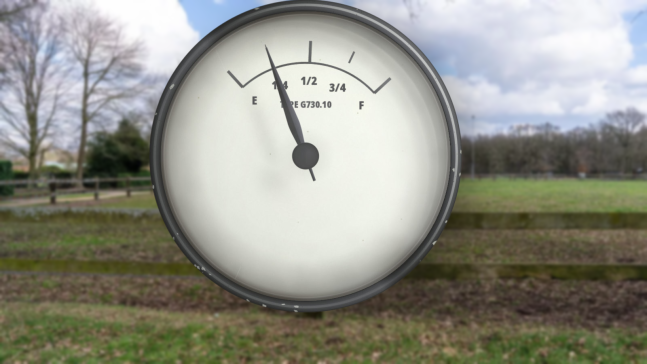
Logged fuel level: 0.25
